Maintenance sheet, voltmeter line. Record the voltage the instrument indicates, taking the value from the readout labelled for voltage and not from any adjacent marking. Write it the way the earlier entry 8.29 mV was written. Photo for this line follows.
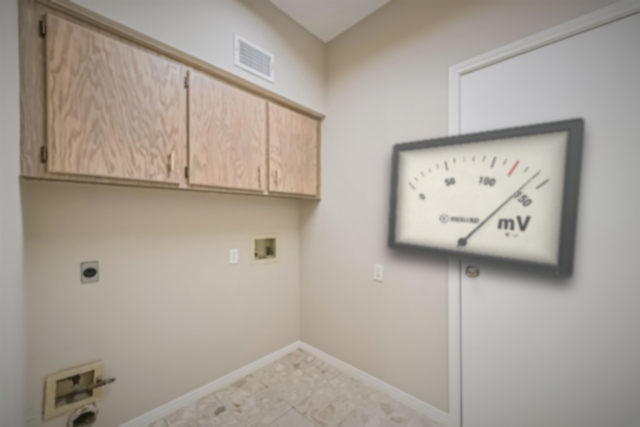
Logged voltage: 140 mV
